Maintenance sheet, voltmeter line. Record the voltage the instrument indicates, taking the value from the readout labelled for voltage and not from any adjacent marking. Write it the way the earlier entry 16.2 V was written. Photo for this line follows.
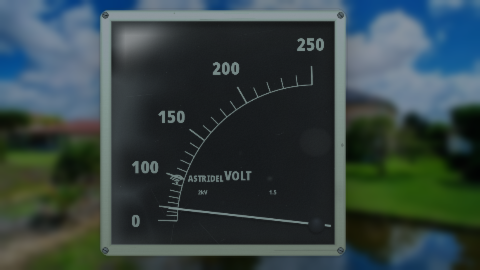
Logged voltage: 50 V
